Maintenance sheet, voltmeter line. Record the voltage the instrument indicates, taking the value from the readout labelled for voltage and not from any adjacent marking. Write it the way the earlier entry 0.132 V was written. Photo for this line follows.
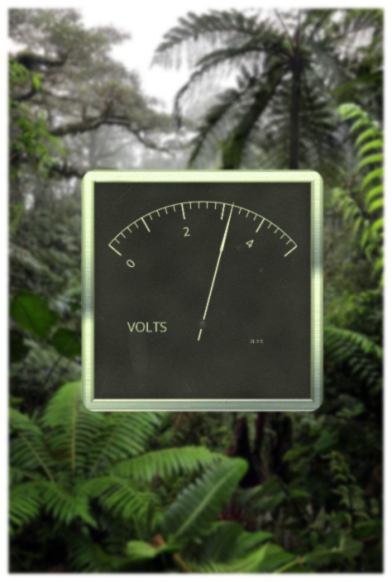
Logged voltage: 3.2 V
